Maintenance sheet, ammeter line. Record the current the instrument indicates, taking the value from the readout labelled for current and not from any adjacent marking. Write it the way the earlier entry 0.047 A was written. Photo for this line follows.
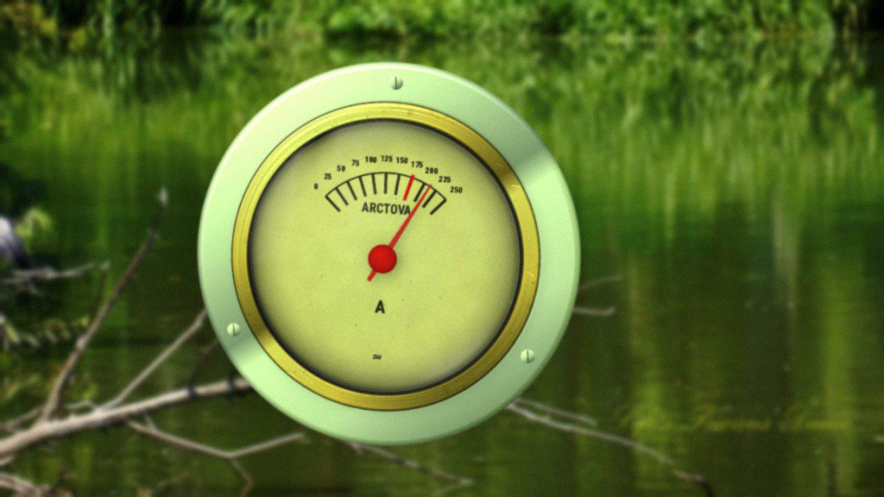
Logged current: 212.5 A
